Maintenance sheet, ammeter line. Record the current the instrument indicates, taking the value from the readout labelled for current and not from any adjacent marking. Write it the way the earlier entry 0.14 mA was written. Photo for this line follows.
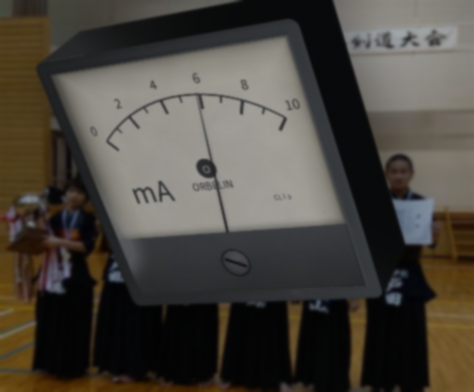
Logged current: 6 mA
